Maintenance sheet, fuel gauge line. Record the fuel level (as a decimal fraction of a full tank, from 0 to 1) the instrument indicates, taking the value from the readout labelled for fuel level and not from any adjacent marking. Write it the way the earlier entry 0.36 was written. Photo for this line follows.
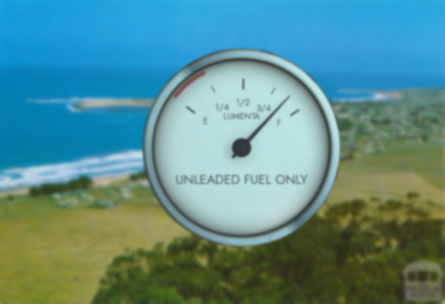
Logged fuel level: 0.875
